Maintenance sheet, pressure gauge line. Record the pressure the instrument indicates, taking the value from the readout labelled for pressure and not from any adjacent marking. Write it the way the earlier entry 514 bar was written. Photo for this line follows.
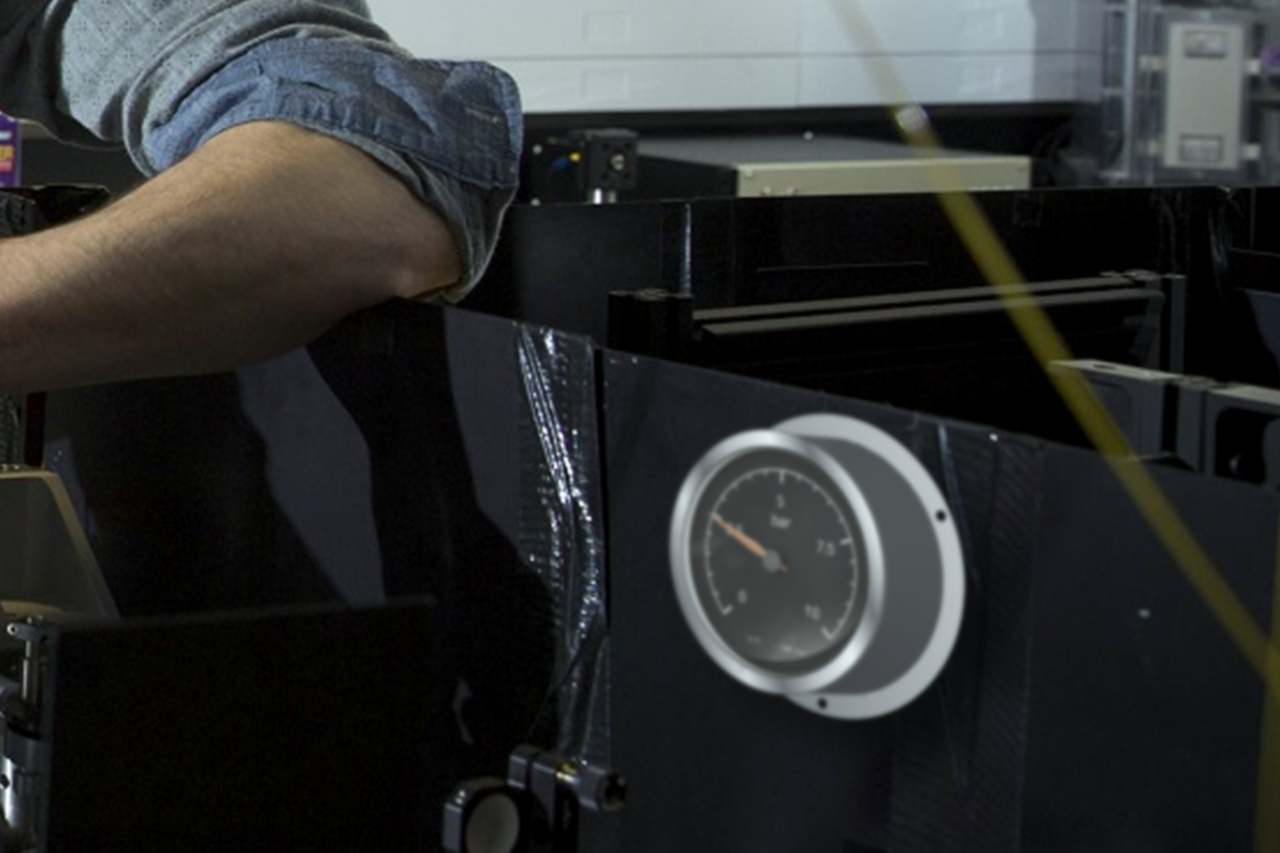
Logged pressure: 2.5 bar
